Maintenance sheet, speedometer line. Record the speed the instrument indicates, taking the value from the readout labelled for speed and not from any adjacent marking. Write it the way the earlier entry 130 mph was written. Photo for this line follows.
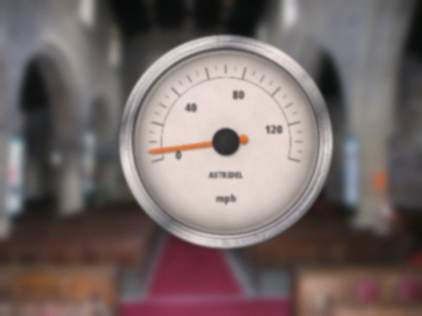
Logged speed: 5 mph
